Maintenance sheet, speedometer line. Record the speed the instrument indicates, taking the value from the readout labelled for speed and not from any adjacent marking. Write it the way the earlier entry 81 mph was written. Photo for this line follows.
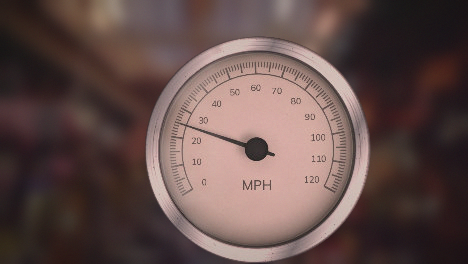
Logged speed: 25 mph
